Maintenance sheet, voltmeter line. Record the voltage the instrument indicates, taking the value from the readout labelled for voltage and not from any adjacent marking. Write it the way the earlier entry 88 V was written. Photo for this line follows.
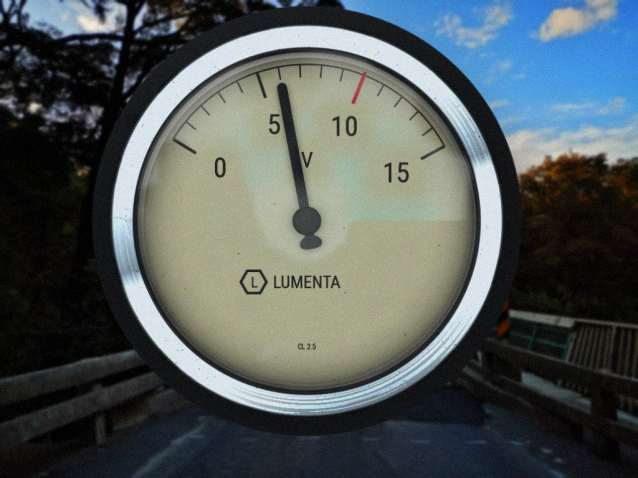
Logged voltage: 6 V
